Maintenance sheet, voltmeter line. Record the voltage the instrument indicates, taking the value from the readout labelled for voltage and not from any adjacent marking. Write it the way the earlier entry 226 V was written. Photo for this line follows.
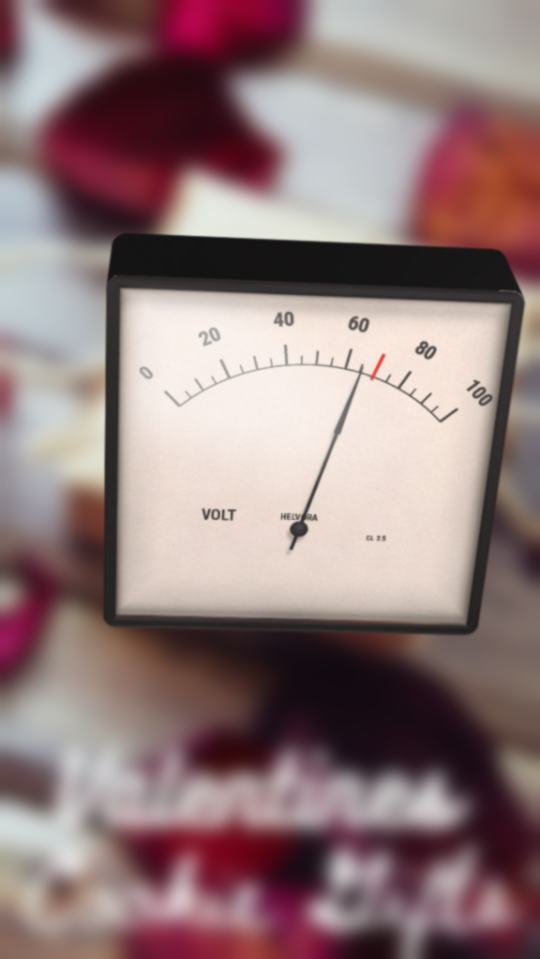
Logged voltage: 65 V
